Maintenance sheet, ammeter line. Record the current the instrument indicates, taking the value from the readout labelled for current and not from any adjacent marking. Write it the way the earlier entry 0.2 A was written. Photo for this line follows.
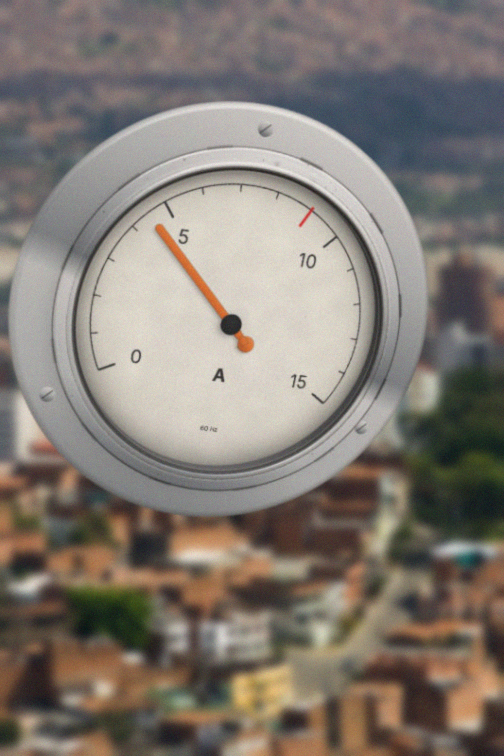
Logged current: 4.5 A
